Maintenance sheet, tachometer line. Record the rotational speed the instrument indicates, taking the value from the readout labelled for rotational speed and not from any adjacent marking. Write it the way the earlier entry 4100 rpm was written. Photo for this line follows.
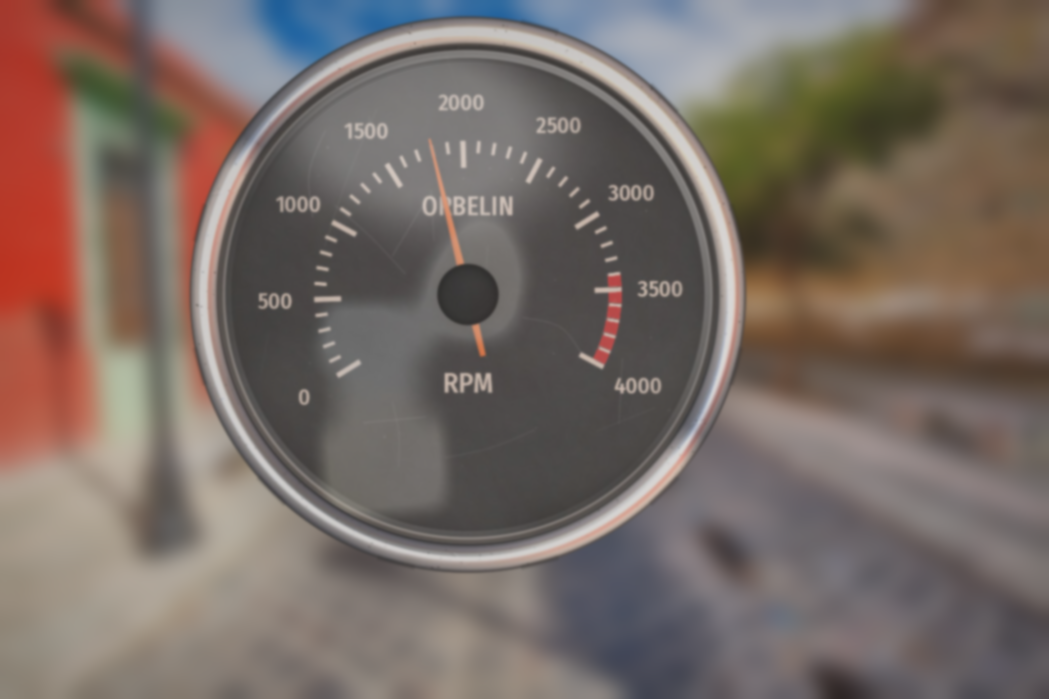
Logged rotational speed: 1800 rpm
